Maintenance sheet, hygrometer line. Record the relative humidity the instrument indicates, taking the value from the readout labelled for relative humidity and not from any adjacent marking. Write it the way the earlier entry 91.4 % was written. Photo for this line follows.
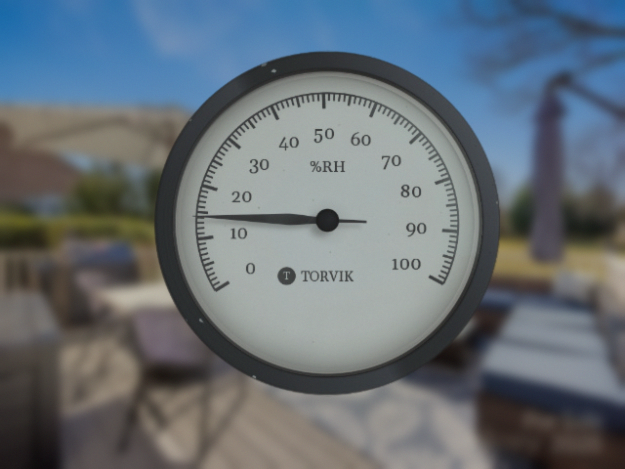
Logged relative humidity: 14 %
